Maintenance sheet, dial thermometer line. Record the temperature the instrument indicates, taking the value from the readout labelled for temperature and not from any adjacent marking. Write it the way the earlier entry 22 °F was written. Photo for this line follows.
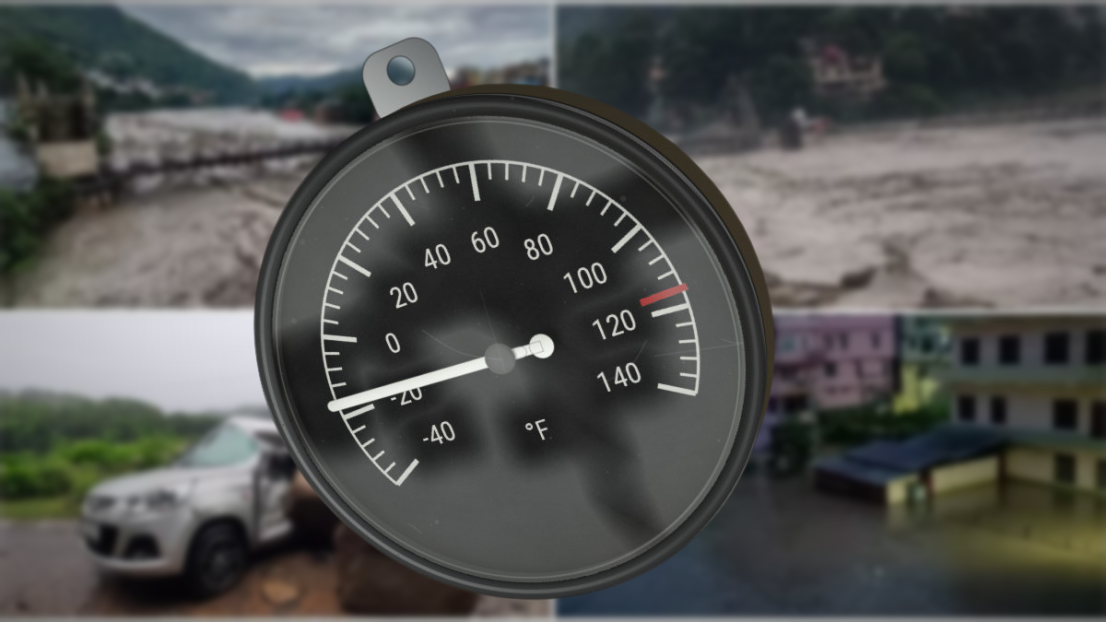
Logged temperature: -16 °F
